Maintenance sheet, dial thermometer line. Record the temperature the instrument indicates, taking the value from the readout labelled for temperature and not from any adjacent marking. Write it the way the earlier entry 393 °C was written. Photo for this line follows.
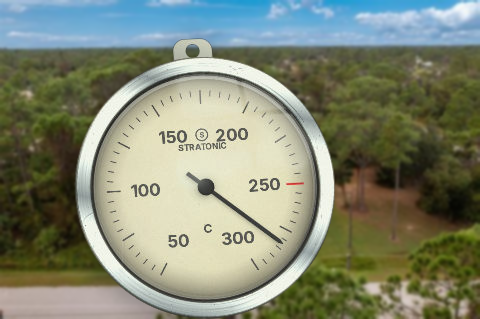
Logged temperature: 282.5 °C
